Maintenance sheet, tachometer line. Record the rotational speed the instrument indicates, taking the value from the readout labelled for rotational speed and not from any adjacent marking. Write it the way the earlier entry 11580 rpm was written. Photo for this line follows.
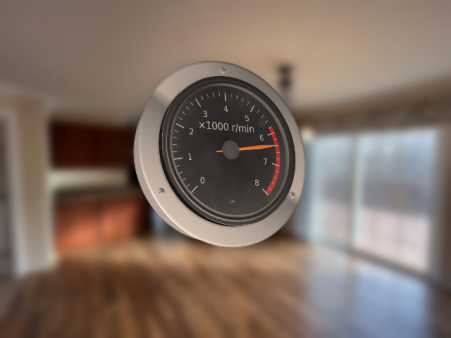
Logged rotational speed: 6400 rpm
